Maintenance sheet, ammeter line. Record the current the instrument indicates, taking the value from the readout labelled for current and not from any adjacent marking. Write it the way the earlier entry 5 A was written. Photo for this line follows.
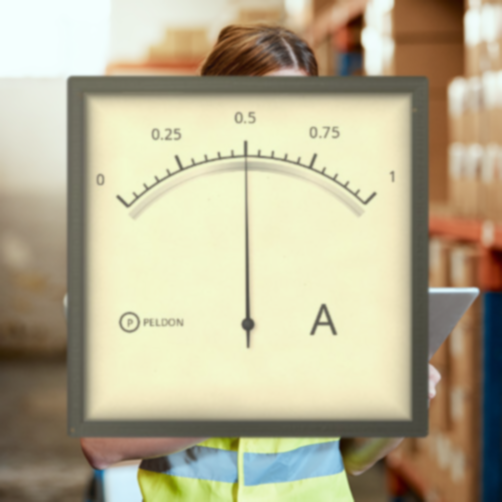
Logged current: 0.5 A
